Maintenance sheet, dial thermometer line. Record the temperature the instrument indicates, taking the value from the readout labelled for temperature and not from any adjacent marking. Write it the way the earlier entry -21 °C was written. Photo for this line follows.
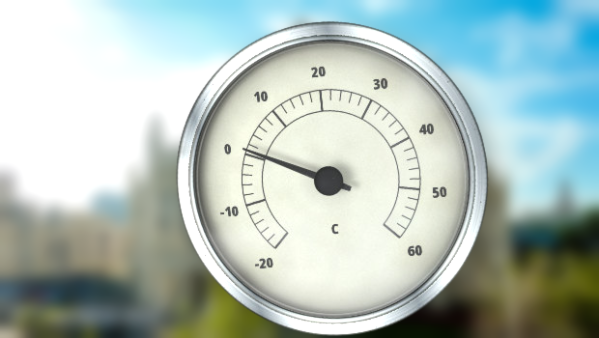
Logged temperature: 1 °C
